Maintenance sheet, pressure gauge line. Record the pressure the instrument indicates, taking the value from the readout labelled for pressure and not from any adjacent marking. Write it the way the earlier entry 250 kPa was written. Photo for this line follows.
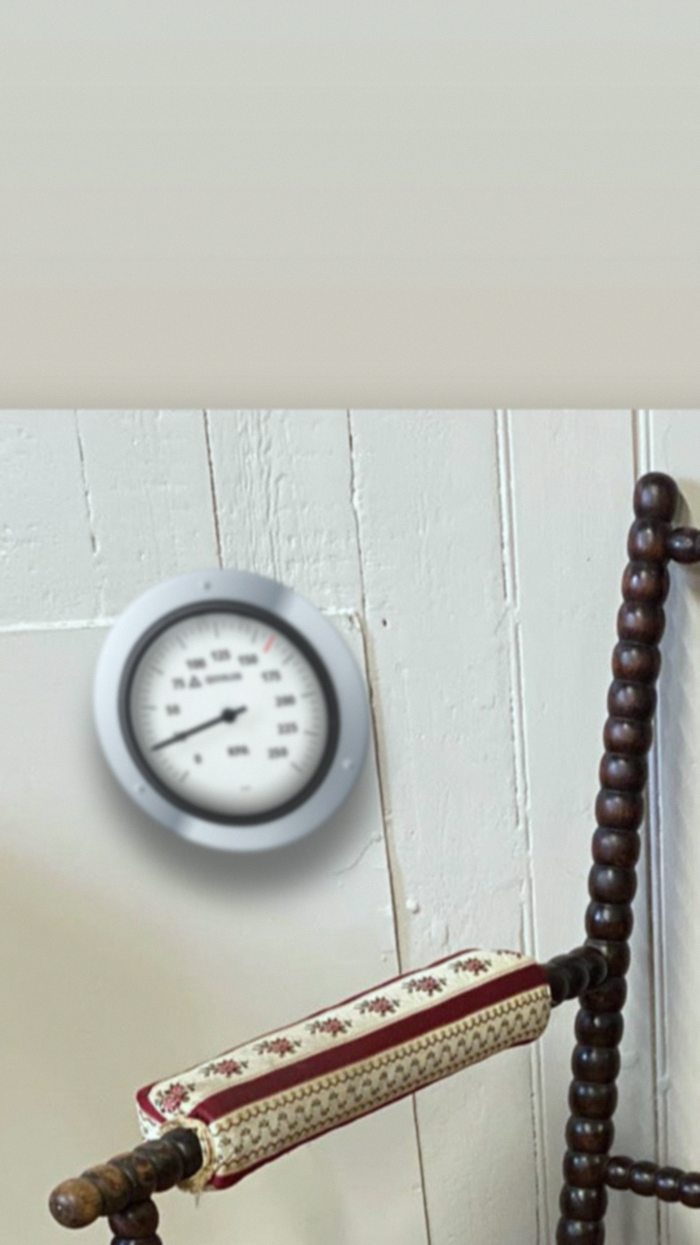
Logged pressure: 25 kPa
